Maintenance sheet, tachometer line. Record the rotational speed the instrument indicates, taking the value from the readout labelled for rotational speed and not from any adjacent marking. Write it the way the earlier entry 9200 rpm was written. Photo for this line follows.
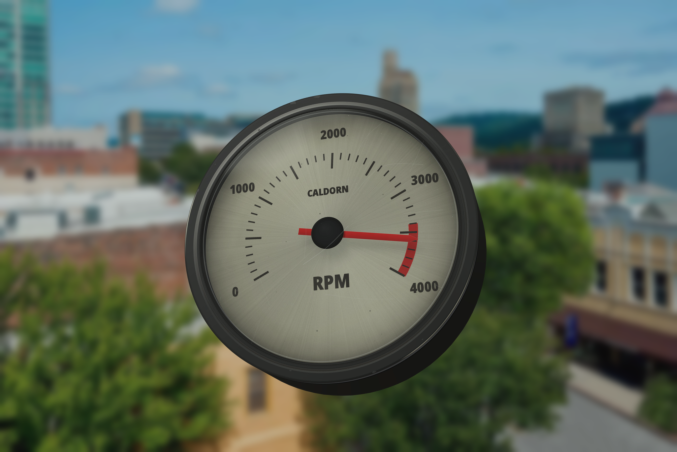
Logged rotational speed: 3600 rpm
